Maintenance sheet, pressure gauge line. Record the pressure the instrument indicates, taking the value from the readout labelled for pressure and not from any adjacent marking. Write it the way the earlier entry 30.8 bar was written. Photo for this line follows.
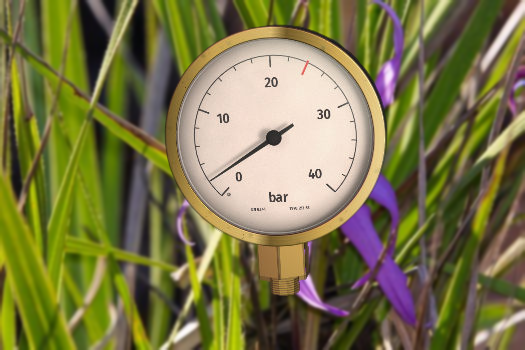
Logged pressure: 2 bar
